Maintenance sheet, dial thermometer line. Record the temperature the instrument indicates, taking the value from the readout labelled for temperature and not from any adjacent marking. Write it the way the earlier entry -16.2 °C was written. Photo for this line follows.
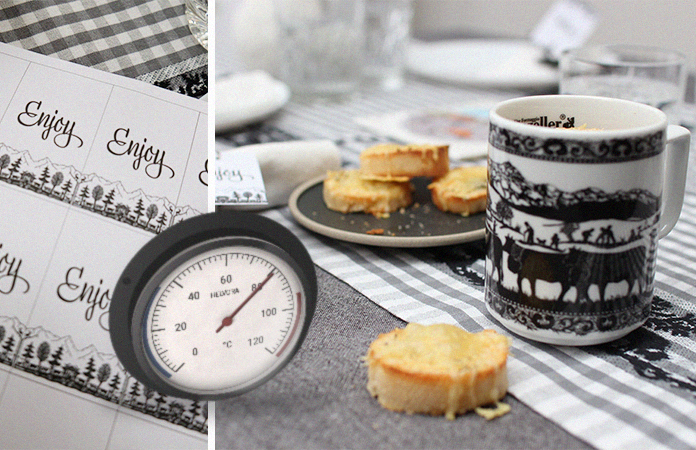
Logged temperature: 80 °C
